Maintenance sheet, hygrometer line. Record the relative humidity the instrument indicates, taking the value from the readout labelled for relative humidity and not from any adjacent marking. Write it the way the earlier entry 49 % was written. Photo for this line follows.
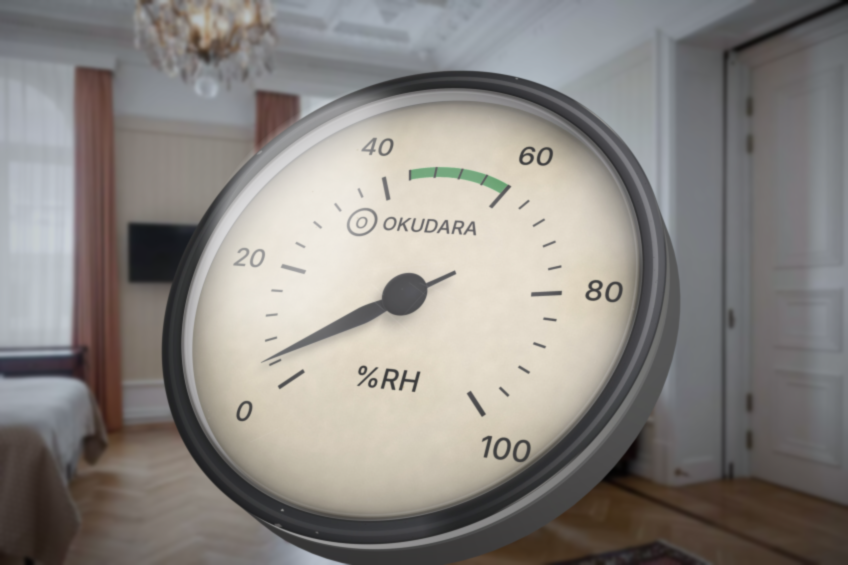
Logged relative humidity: 4 %
